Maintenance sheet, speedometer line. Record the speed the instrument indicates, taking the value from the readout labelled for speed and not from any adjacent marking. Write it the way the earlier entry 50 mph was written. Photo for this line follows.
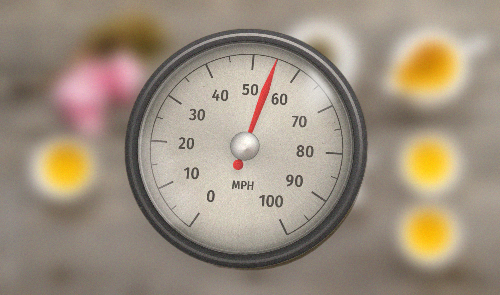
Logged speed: 55 mph
